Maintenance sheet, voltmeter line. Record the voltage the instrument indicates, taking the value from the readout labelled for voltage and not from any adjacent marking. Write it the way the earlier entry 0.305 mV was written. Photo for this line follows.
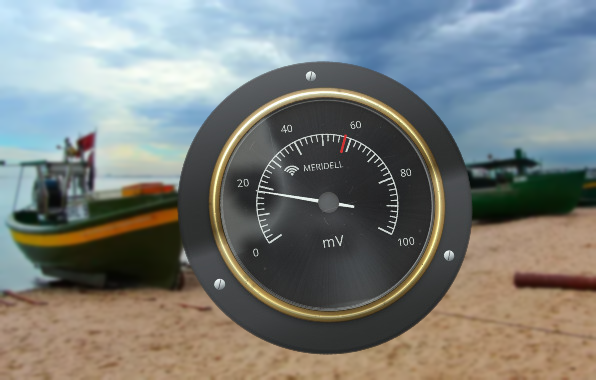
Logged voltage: 18 mV
